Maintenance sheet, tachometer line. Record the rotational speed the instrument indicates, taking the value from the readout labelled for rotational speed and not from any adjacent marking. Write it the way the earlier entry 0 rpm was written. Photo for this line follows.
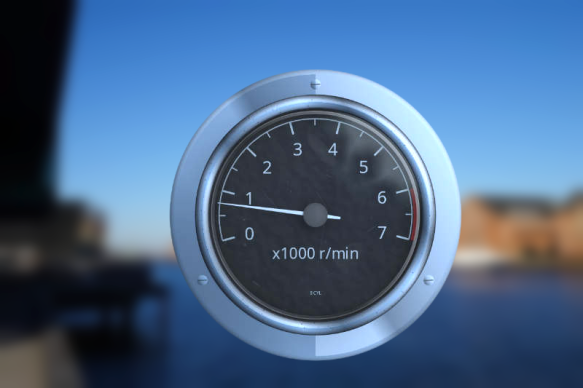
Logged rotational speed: 750 rpm
